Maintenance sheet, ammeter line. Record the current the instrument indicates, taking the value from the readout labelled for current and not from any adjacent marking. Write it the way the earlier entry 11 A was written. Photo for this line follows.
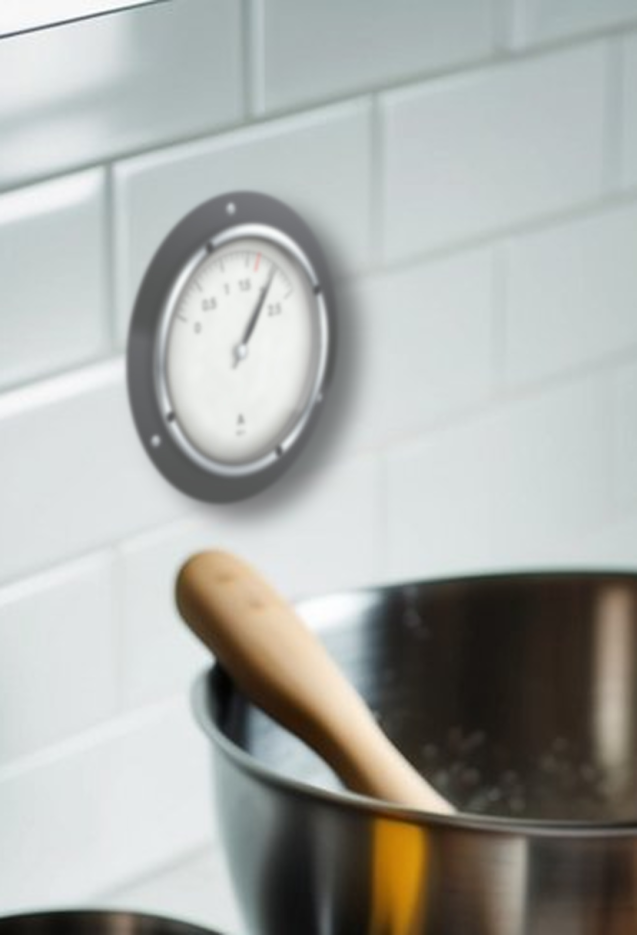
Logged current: 2 A
